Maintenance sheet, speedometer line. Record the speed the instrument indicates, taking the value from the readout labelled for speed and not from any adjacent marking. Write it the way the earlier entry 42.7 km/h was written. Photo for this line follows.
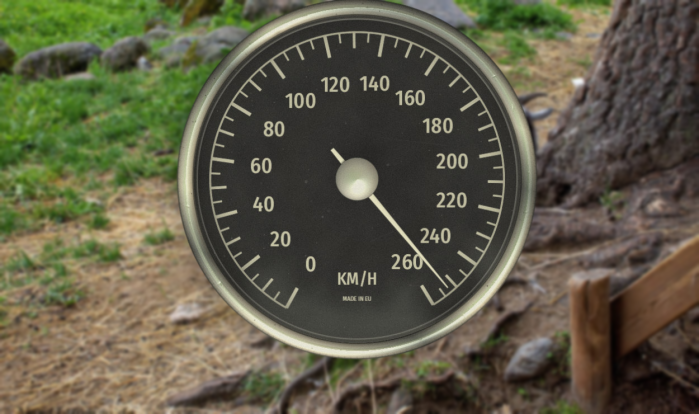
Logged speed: 252.5 km/h
